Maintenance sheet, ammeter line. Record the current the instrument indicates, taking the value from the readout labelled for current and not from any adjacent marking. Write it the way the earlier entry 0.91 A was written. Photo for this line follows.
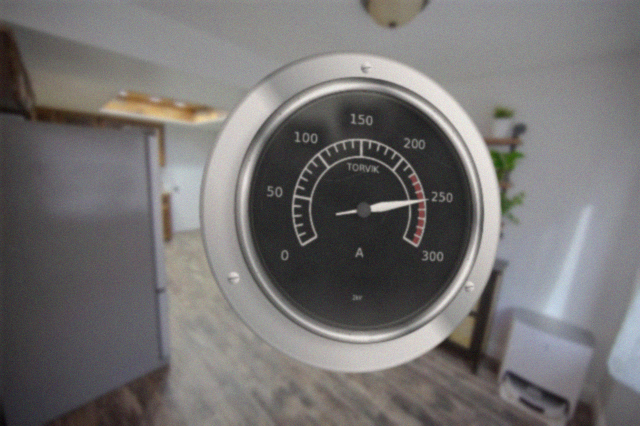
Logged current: 250 A
